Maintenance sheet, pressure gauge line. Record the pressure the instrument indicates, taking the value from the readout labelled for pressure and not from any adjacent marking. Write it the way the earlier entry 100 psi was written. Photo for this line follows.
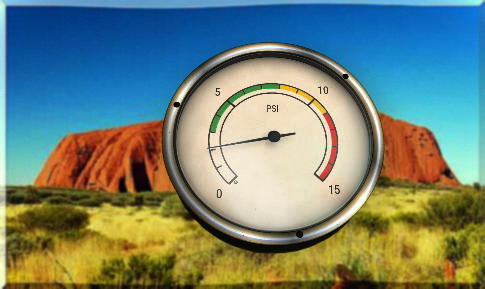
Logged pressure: 2 psi
